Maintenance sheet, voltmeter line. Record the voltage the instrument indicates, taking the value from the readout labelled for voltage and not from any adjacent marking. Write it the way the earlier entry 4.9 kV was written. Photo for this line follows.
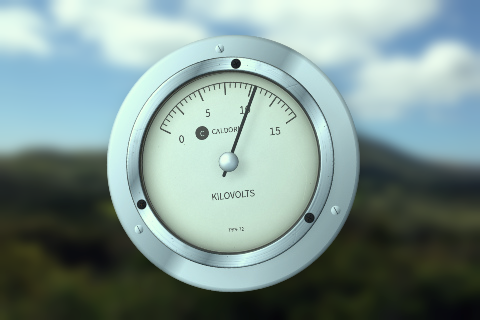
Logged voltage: 10.5 kV
